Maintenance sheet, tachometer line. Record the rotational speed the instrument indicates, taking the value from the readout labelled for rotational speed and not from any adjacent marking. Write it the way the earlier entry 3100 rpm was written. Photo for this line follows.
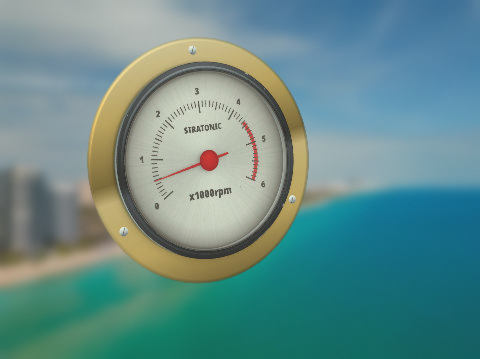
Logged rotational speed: 500 rpm
